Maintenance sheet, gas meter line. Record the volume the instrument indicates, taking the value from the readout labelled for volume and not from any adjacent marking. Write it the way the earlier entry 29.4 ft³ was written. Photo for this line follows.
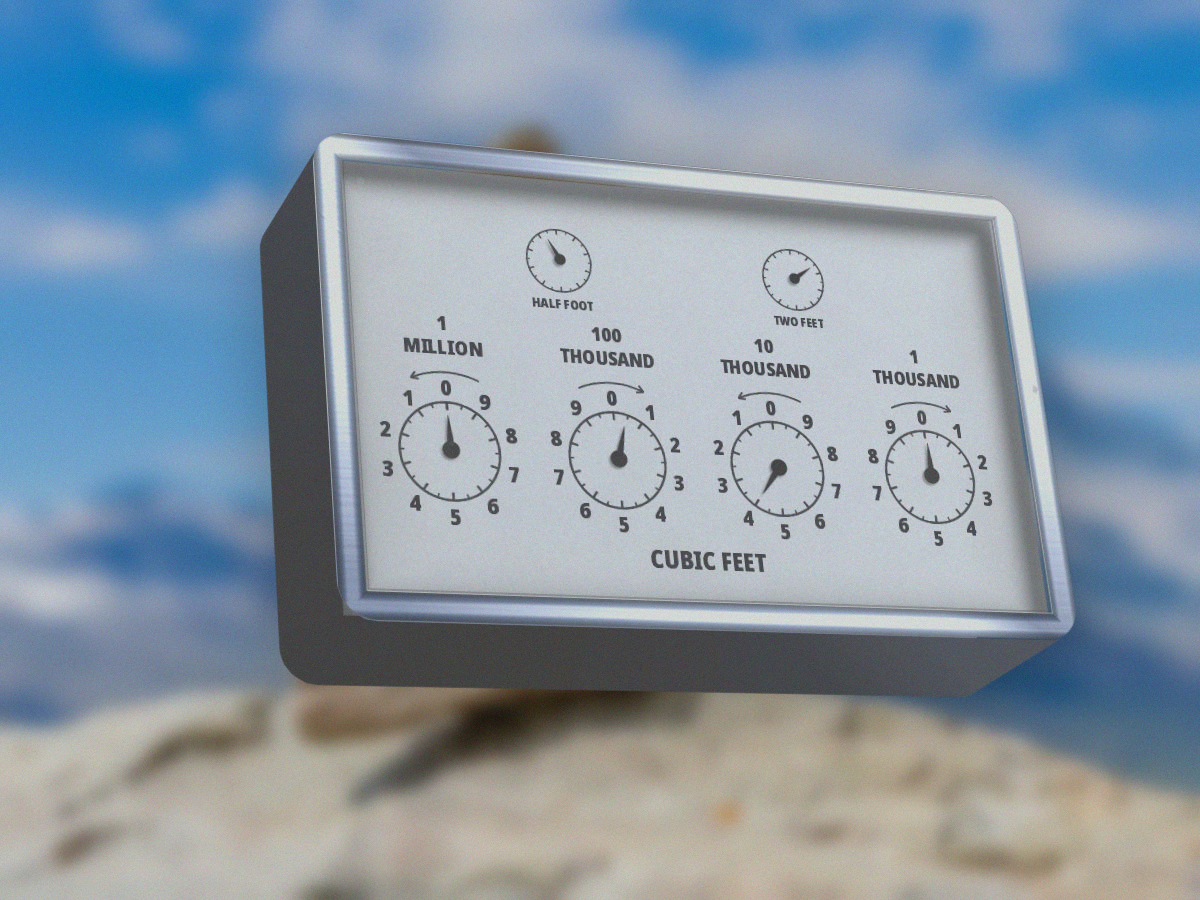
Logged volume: 4000 ft³
